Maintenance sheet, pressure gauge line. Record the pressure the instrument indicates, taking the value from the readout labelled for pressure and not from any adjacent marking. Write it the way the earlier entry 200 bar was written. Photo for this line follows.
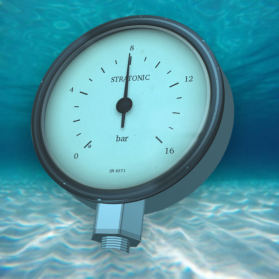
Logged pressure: 8 bar
